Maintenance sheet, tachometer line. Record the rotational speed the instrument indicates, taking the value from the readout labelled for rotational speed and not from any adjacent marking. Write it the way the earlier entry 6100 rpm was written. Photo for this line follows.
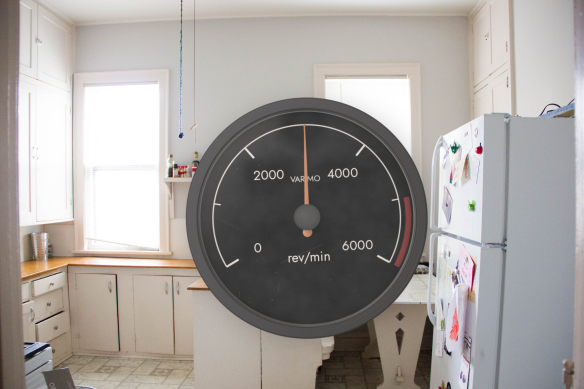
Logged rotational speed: 3000 rpm
